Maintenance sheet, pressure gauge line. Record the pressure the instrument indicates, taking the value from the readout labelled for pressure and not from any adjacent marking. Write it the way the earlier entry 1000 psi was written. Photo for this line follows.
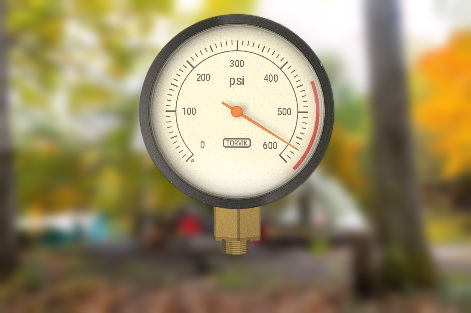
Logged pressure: 570 psi
